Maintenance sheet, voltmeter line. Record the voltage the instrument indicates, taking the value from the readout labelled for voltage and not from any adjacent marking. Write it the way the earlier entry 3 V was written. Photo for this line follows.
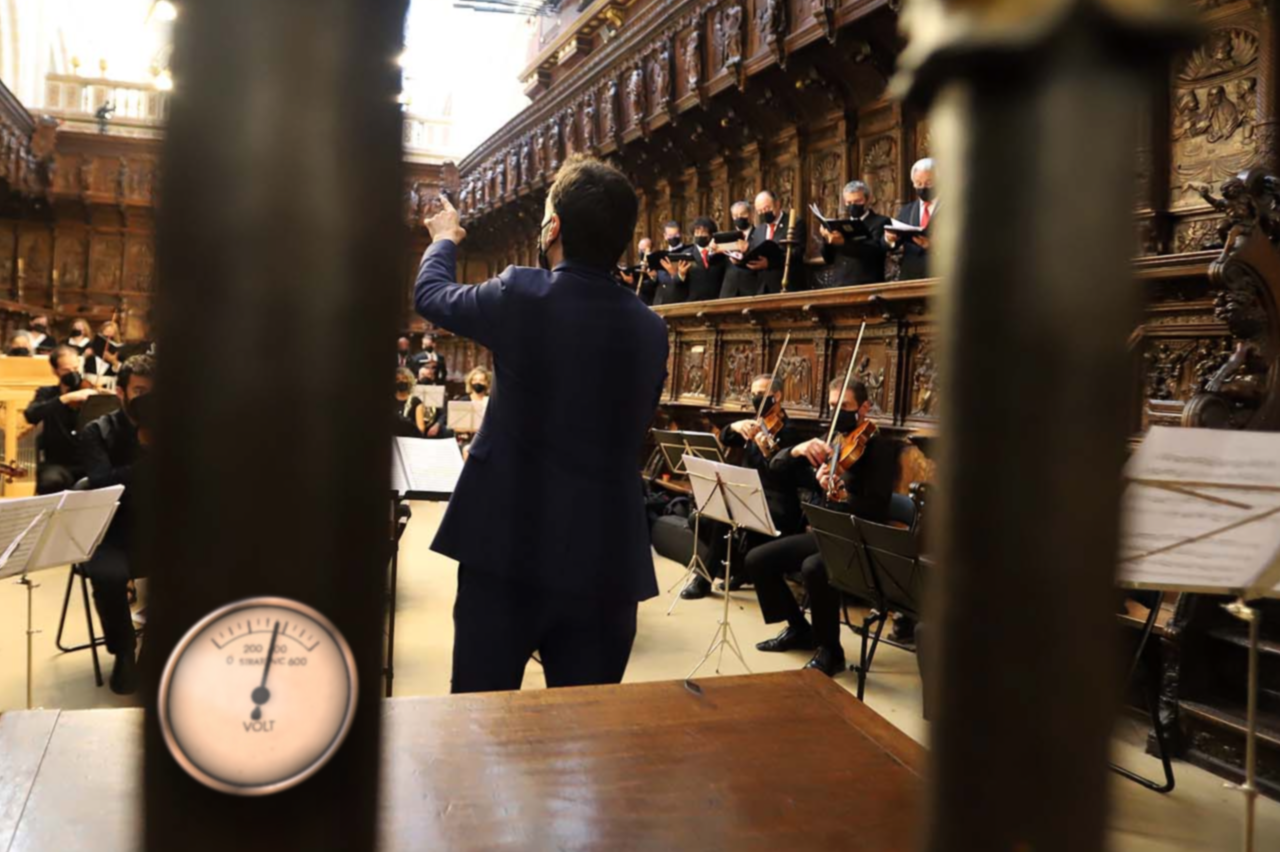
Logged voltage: 350 V
